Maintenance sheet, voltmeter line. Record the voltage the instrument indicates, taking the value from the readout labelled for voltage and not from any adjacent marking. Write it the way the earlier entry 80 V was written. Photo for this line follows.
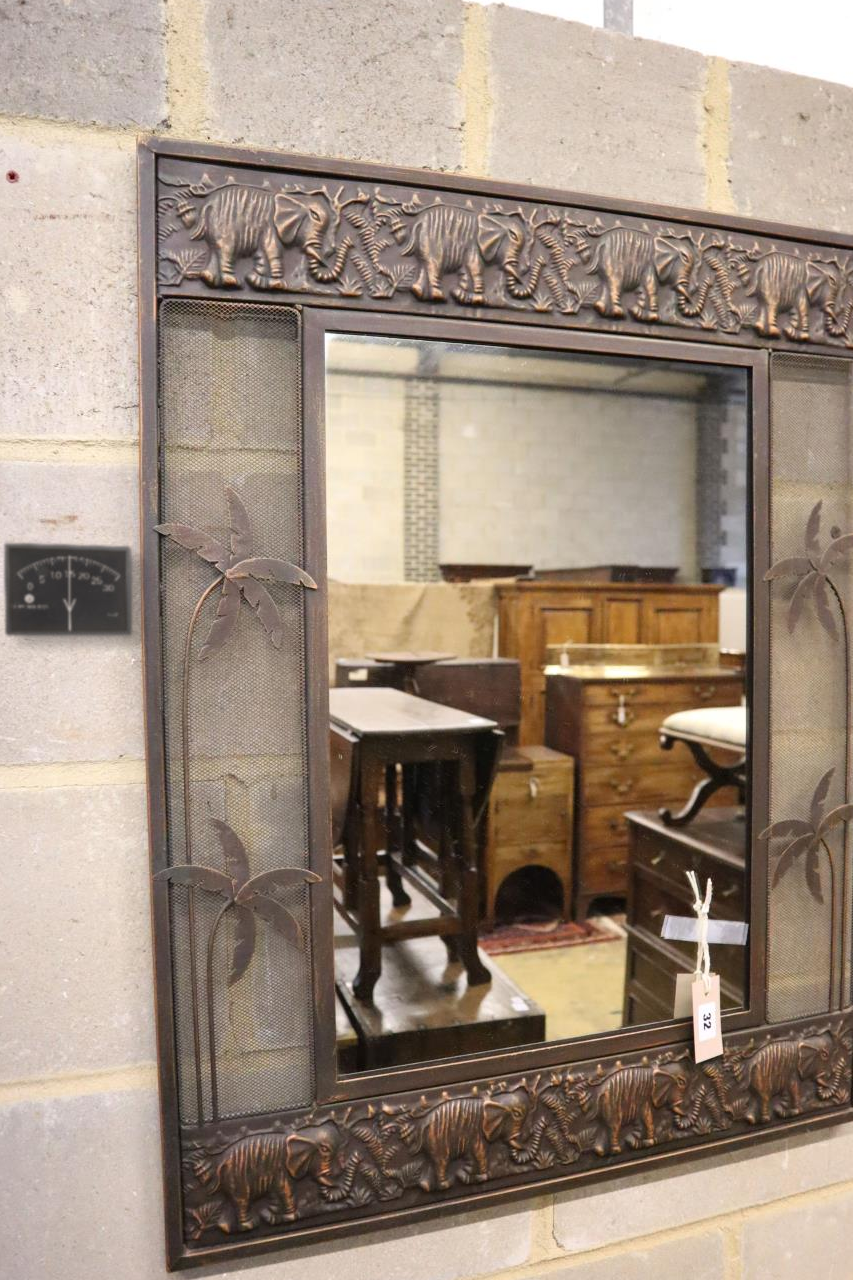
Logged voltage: 15 V
